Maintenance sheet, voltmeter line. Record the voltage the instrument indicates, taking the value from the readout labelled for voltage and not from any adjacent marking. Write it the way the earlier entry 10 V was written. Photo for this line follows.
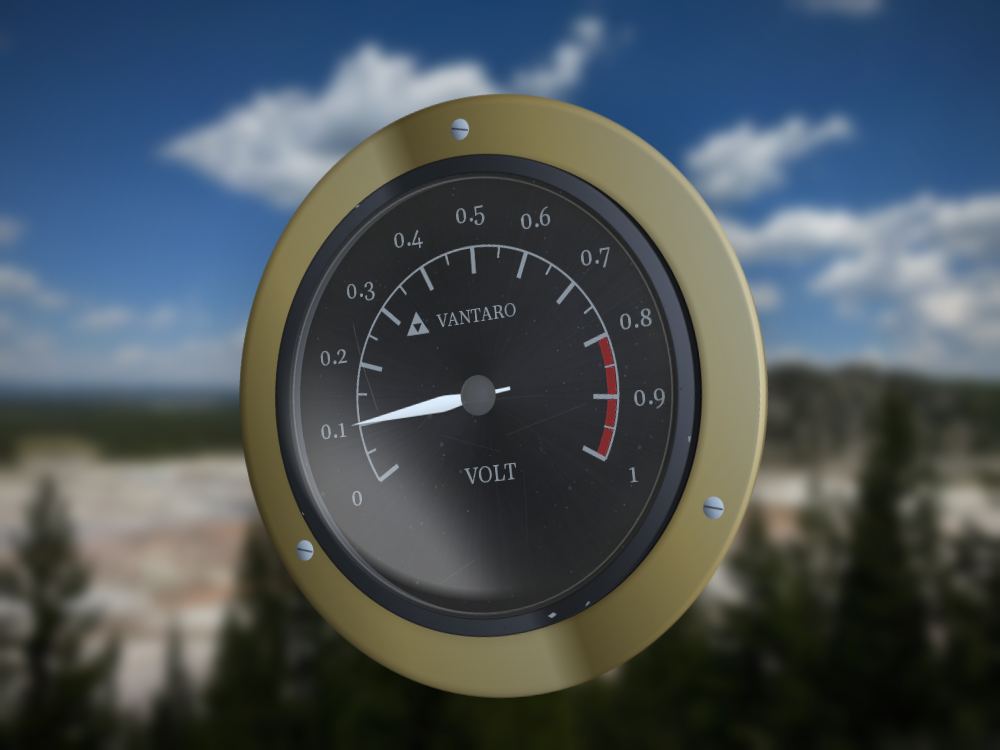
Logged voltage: 0.1 V
